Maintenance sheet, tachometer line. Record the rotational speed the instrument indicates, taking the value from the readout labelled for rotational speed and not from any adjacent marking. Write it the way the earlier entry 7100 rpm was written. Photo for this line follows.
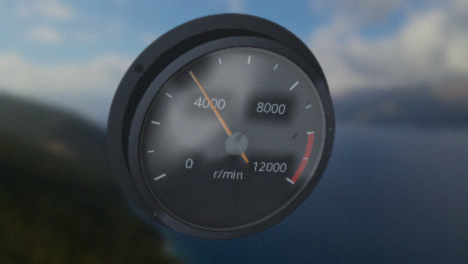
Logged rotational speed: 4000 rpm
